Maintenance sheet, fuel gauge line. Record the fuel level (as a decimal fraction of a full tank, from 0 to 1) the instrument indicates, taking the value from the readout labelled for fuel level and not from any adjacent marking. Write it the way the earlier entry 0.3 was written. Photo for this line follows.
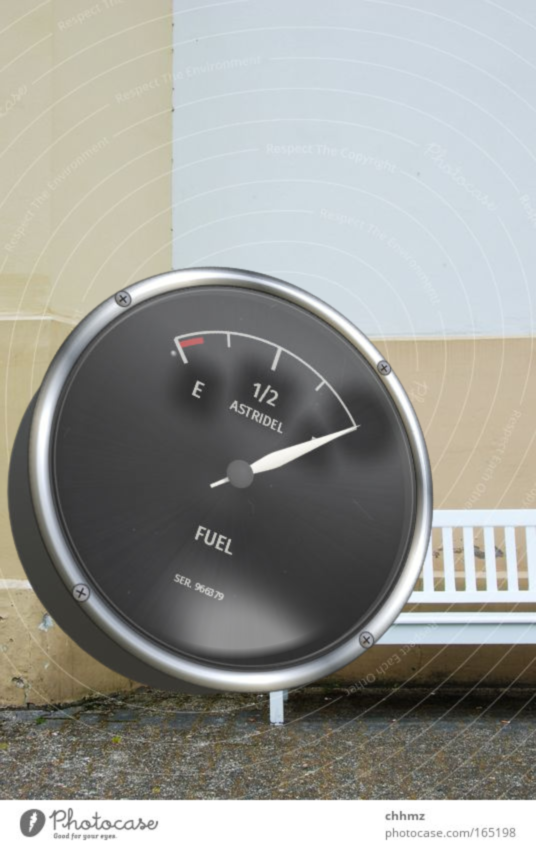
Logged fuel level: 1
